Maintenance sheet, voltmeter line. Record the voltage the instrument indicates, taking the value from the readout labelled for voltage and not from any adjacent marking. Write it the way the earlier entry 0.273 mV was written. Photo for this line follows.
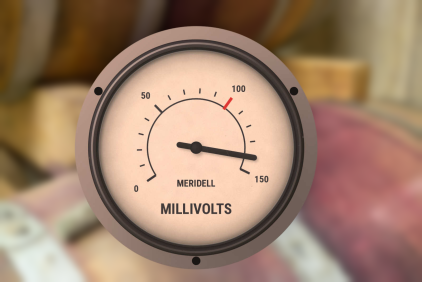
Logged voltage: 140 mV
